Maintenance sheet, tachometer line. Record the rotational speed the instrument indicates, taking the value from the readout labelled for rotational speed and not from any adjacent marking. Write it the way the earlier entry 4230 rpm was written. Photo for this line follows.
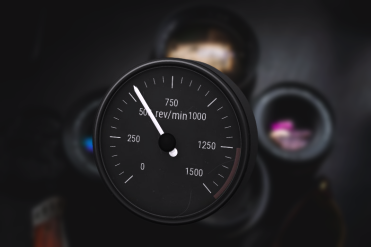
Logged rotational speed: 550 rpm
